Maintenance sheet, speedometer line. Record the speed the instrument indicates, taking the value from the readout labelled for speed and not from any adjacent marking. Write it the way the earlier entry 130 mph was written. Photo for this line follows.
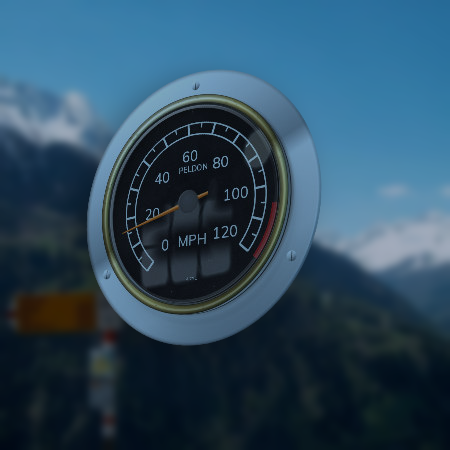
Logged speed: 15 mph
